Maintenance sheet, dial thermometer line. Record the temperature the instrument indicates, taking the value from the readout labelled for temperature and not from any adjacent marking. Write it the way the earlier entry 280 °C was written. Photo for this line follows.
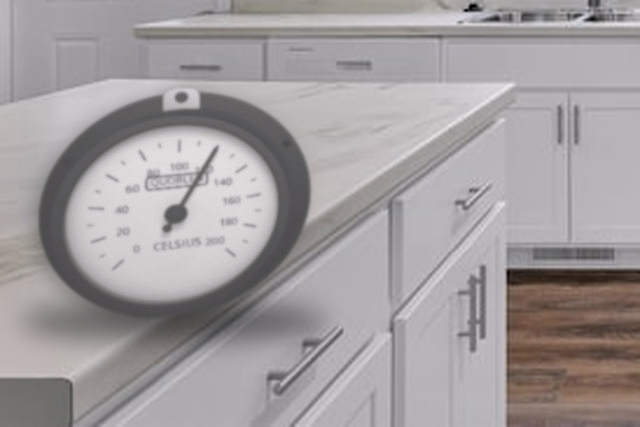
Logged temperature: 120 °C
